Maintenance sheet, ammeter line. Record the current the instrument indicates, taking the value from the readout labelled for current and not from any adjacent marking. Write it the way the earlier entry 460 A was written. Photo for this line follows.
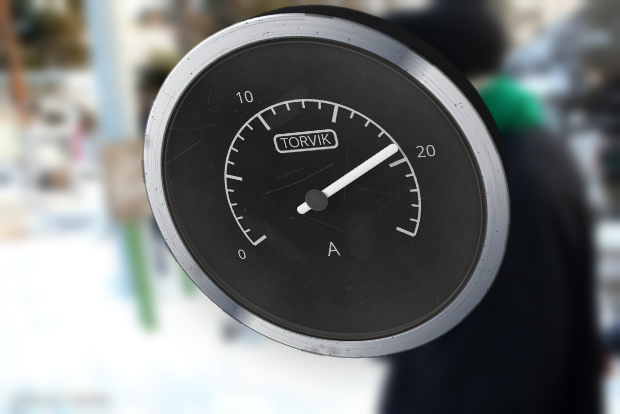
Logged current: 19 A
